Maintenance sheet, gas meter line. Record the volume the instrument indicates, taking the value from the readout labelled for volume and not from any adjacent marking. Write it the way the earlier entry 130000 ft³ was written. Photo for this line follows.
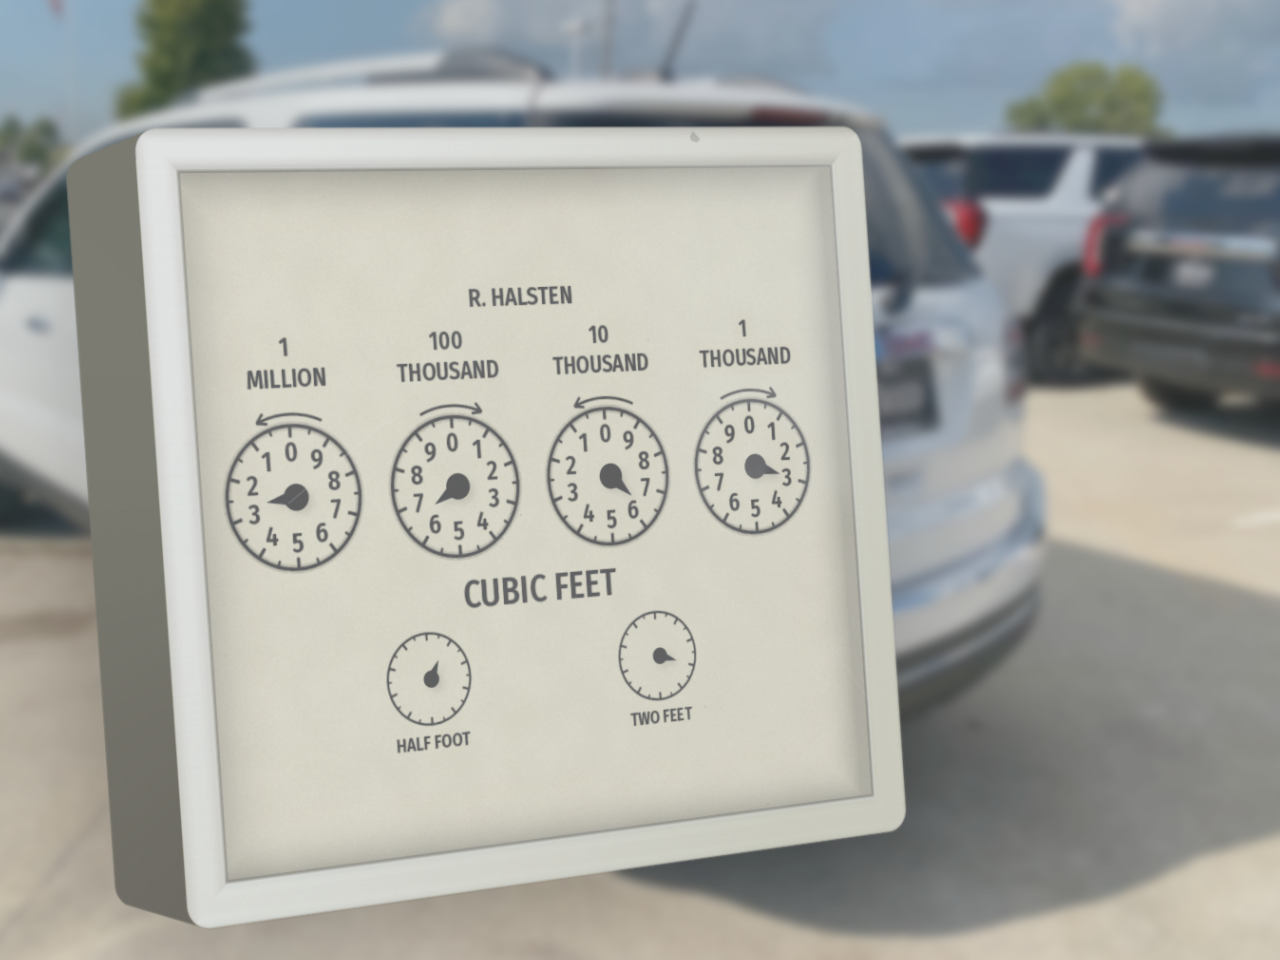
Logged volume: 266300 ft³
